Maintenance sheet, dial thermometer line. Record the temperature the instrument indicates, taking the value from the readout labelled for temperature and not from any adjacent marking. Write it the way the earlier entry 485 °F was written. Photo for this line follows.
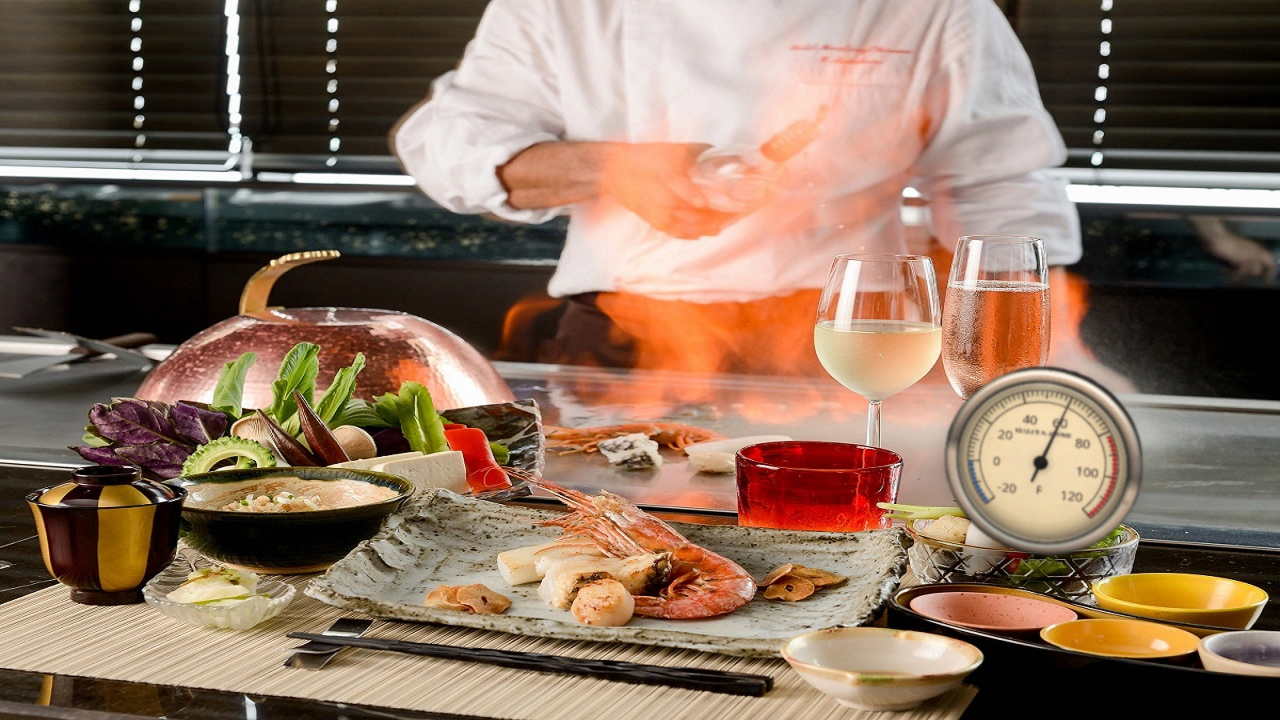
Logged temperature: 60 °F
